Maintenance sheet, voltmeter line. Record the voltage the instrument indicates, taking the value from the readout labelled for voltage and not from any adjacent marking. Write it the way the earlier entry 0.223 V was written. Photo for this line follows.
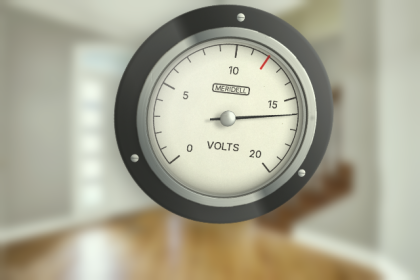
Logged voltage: 16 V
